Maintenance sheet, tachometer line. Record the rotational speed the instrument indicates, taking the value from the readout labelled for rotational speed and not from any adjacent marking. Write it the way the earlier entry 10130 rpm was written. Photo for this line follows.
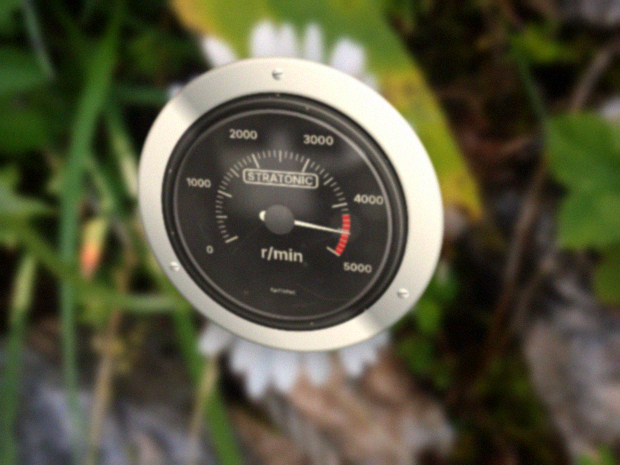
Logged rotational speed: 4500 rpm
